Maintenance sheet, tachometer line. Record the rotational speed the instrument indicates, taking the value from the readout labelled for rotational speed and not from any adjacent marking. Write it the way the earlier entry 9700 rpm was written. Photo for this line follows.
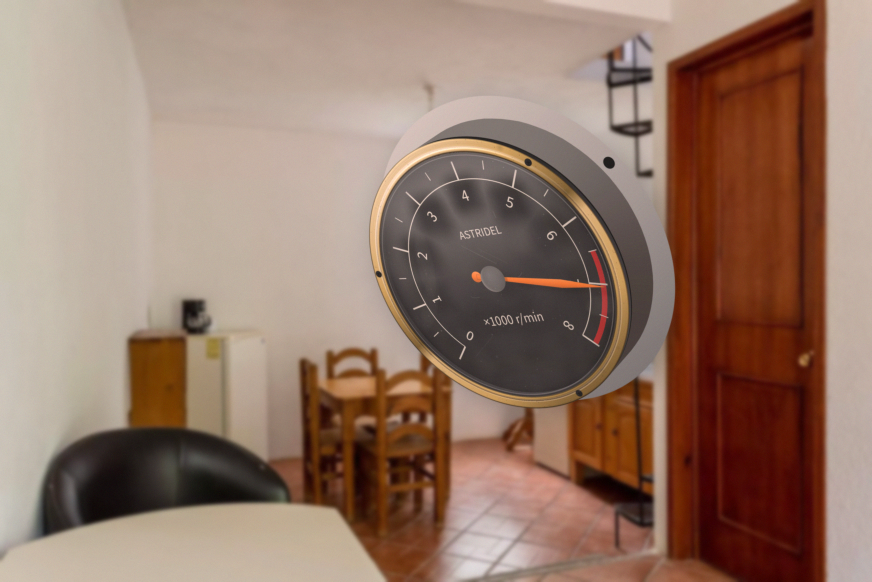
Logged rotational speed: 7000 rpm
